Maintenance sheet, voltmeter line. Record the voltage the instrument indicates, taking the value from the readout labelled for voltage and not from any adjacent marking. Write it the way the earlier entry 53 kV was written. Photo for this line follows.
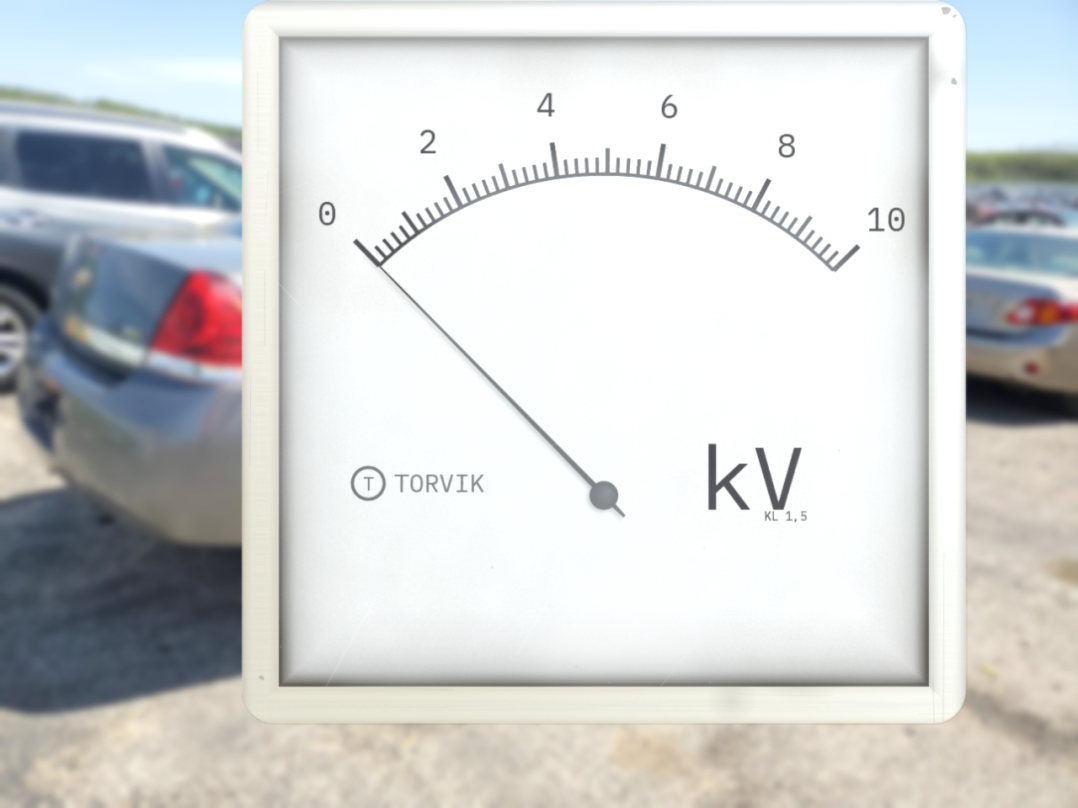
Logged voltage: 0 kV
